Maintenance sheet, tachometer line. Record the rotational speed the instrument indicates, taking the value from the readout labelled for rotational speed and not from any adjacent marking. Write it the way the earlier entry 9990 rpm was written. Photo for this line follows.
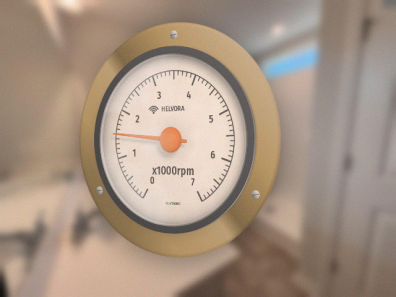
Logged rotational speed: 1500 rpm
